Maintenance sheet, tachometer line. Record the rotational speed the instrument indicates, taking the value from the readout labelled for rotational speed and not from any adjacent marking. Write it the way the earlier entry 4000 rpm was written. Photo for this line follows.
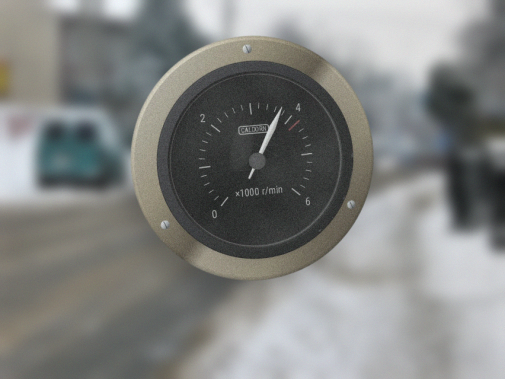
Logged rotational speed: 3700 rpm
